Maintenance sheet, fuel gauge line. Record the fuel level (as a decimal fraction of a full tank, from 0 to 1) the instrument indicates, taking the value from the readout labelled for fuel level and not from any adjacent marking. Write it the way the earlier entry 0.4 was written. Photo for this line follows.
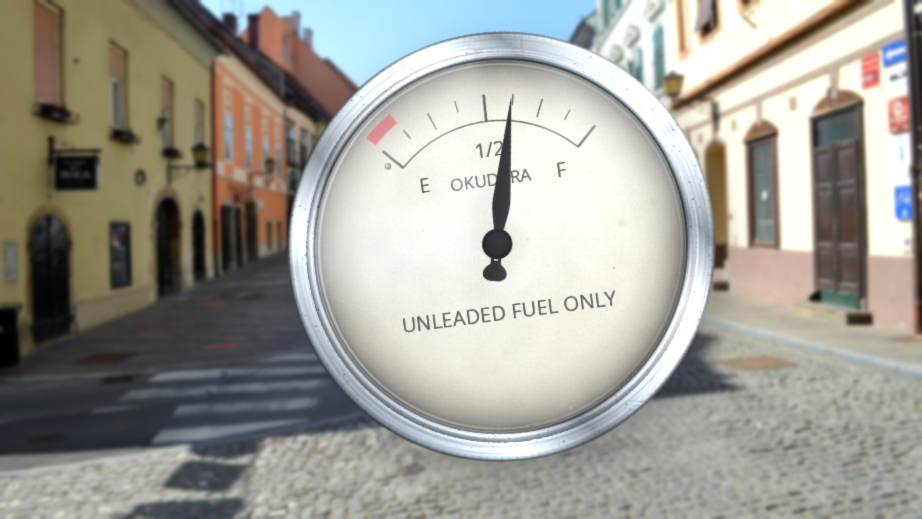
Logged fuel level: 0.625
